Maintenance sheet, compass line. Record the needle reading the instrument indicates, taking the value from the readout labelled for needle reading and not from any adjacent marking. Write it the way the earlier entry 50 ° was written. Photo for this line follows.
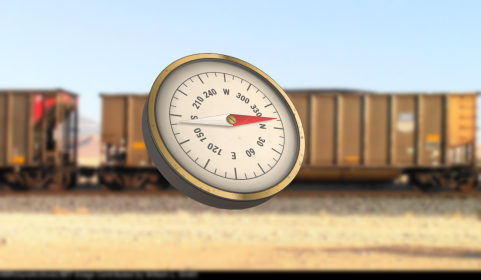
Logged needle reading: 350 °
